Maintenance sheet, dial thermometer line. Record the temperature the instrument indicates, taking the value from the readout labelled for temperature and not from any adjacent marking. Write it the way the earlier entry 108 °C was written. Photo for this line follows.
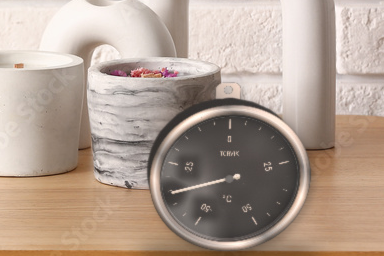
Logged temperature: -35 °C
